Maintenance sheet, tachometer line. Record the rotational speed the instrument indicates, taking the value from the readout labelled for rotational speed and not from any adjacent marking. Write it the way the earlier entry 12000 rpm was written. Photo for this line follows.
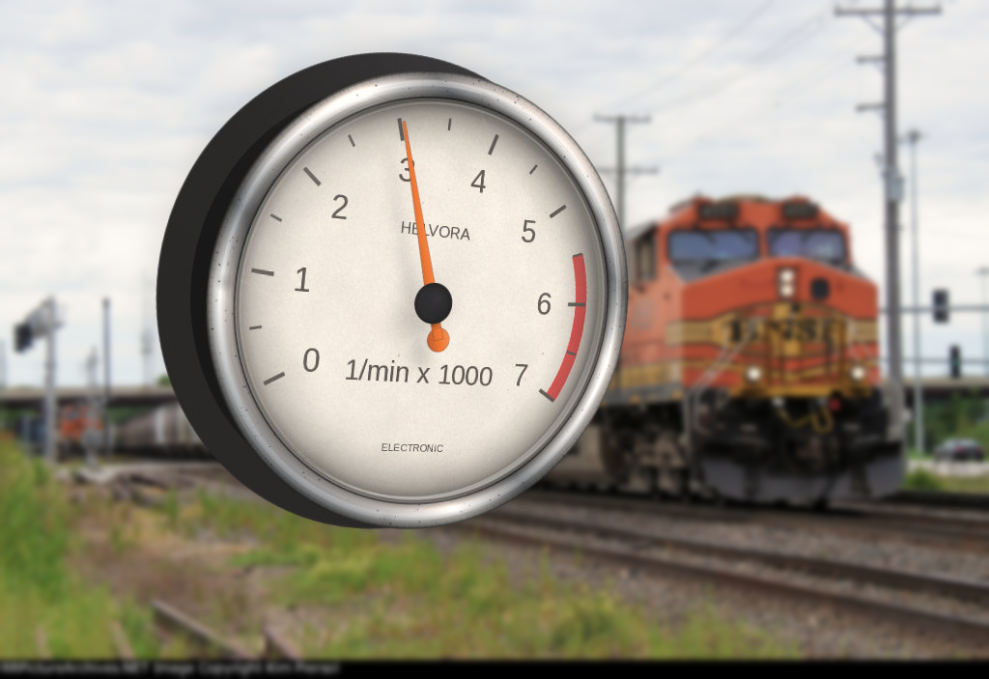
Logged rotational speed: 3000 rpm
